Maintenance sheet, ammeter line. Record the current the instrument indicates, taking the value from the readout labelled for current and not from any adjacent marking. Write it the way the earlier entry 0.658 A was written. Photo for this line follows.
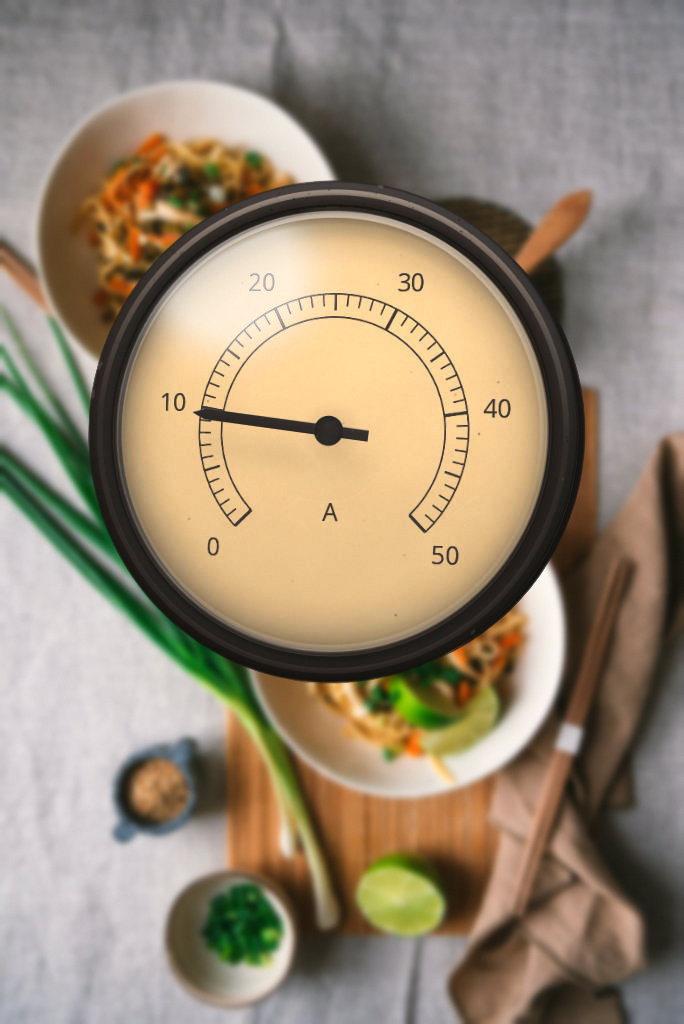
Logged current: 9.5 A
